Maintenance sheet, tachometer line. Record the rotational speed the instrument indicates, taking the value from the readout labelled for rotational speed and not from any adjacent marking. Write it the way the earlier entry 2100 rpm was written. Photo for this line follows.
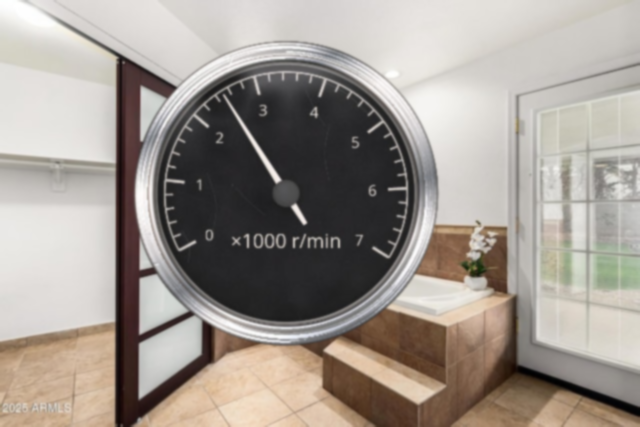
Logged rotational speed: 2500 rpm
